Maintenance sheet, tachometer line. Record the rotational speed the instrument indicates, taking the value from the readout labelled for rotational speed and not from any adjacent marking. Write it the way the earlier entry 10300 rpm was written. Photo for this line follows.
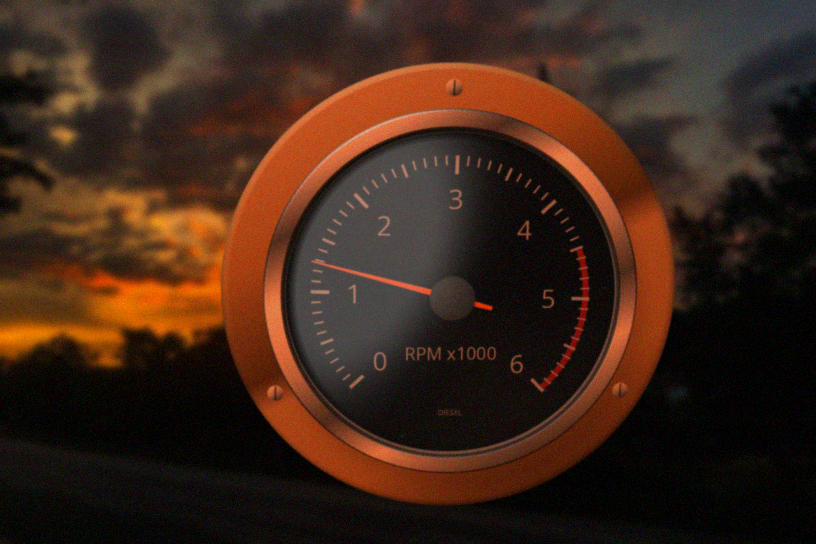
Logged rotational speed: 1300 rpm
